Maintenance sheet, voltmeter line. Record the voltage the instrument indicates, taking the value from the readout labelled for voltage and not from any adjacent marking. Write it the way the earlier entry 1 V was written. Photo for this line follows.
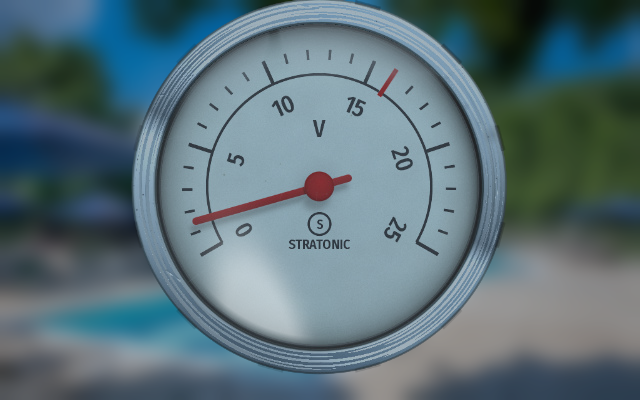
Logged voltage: 1.5 V
